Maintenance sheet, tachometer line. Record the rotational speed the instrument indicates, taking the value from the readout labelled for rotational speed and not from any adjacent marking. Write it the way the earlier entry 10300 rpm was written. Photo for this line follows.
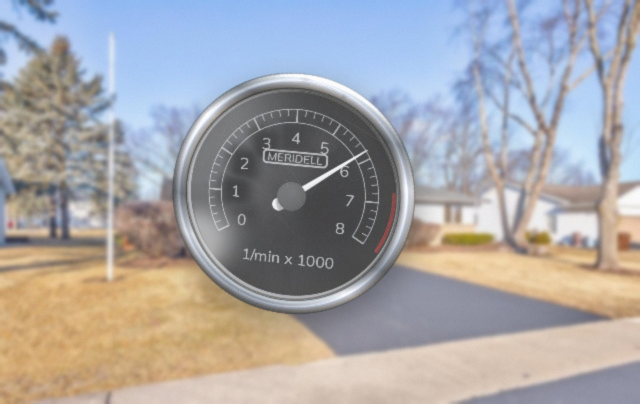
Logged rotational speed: 5800 rpm
